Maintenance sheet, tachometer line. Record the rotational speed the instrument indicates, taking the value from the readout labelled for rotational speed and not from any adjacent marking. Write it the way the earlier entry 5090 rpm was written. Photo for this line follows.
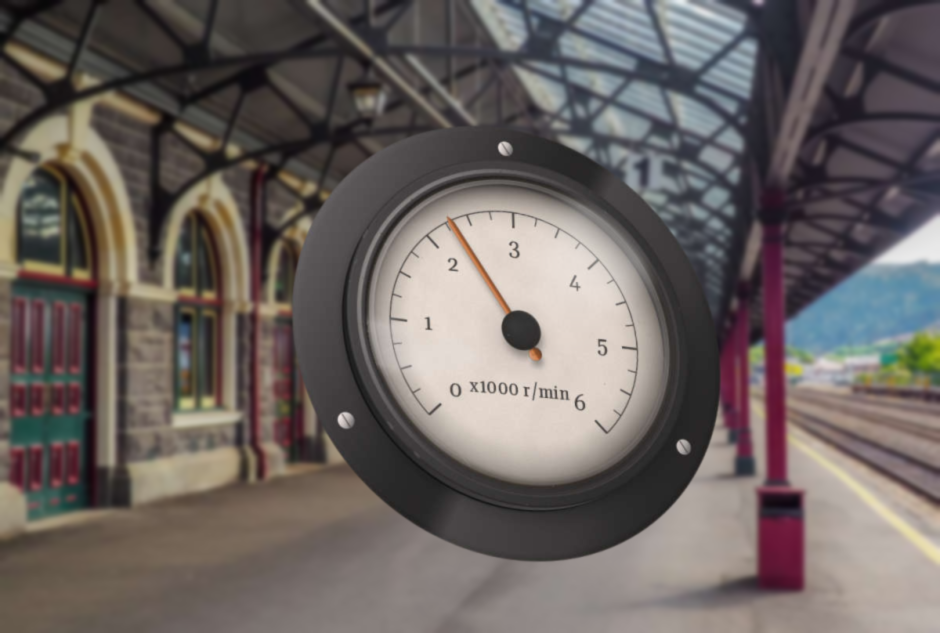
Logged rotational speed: 2250 rpm
